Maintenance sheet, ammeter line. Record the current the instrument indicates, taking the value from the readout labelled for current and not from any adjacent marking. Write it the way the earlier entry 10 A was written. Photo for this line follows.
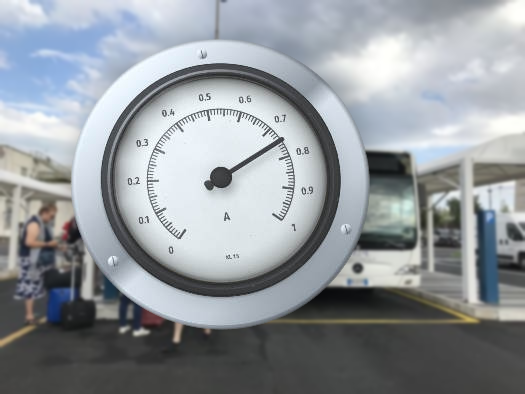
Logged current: 0.75 A
